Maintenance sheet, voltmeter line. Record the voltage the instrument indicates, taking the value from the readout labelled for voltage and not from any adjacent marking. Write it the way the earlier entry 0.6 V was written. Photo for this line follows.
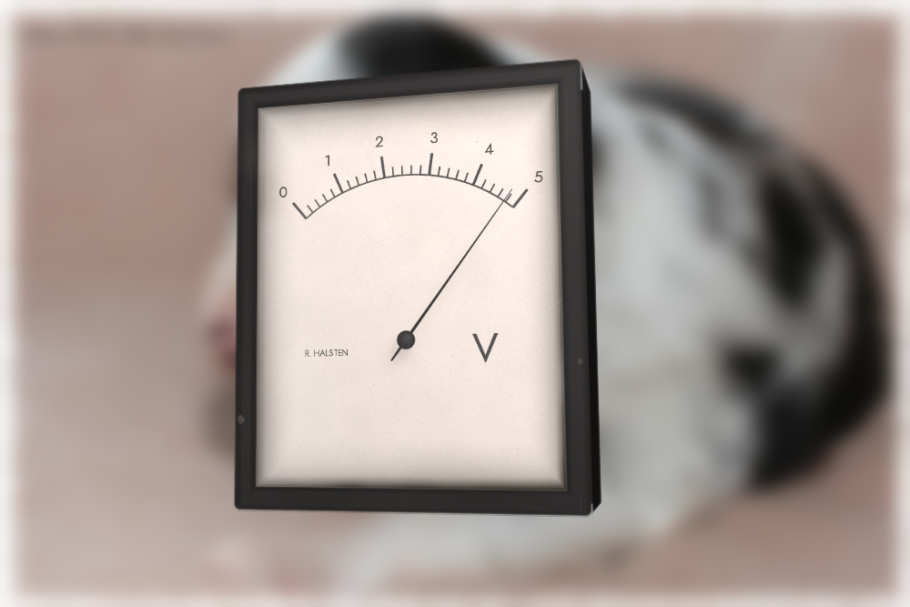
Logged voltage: 4.8 V
